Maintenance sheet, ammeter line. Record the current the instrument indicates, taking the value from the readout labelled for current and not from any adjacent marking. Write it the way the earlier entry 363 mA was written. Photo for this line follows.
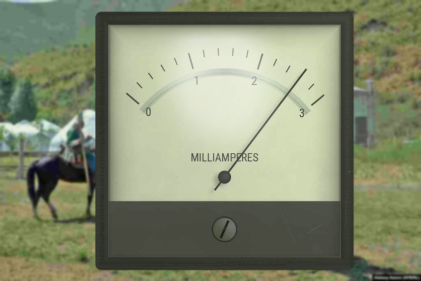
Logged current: 2.6 mA
